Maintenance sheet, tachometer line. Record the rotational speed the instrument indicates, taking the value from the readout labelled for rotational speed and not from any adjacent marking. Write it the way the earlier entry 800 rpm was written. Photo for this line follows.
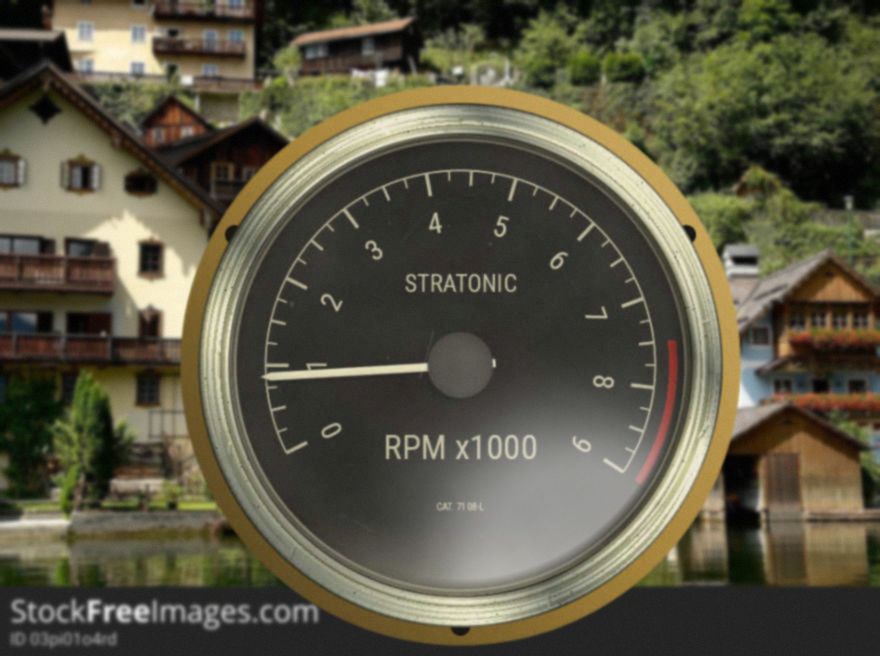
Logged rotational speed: 875 rpm
